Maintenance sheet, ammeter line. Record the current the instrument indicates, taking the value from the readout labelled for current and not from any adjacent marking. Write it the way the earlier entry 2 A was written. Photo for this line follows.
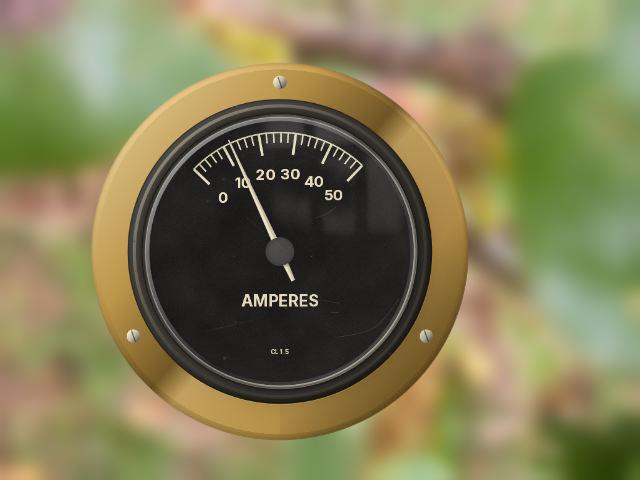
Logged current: 12 A
